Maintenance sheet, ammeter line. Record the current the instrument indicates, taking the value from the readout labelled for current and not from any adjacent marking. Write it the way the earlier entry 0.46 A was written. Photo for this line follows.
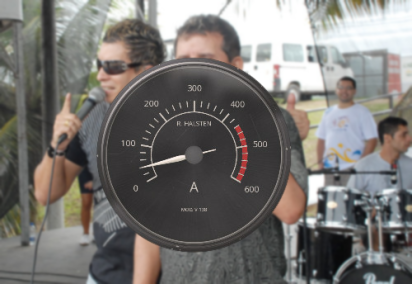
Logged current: 40 A
